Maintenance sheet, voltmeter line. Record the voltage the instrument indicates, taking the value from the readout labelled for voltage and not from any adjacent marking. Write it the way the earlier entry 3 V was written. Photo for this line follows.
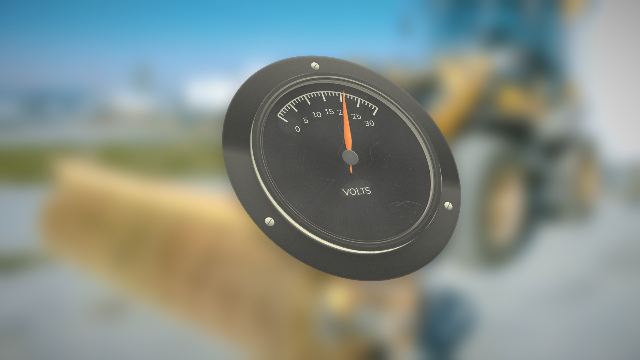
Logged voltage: 20 V
